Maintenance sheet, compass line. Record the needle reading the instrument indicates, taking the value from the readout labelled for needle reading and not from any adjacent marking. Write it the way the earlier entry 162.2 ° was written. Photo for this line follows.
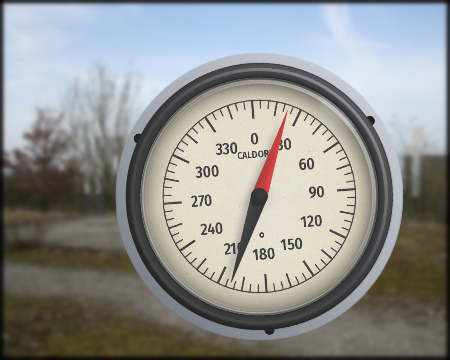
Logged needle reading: 22.5 °
